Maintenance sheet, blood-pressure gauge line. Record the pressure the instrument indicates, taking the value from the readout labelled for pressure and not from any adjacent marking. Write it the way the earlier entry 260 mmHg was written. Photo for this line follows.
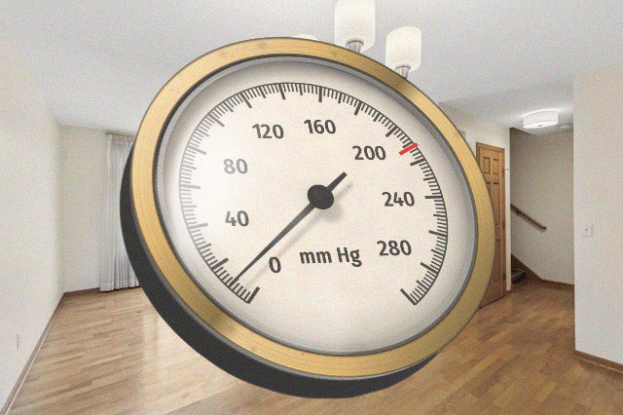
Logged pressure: 10 mmHg
